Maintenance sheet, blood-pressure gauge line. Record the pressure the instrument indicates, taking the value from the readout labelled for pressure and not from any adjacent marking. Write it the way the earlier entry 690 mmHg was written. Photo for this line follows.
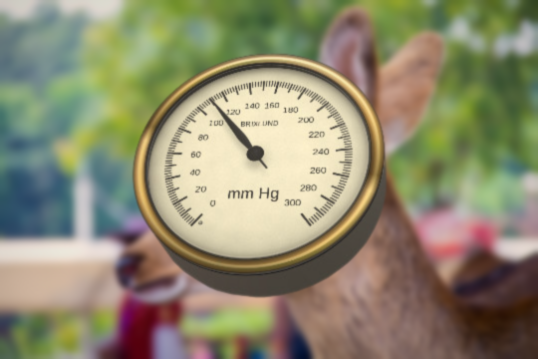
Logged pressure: 110 mmHg
